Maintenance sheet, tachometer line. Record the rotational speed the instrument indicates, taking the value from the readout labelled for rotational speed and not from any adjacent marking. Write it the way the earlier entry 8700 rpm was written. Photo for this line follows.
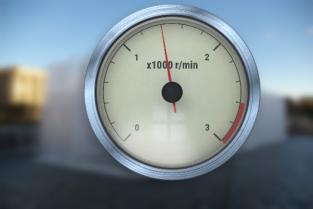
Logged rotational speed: 1400 rpm
